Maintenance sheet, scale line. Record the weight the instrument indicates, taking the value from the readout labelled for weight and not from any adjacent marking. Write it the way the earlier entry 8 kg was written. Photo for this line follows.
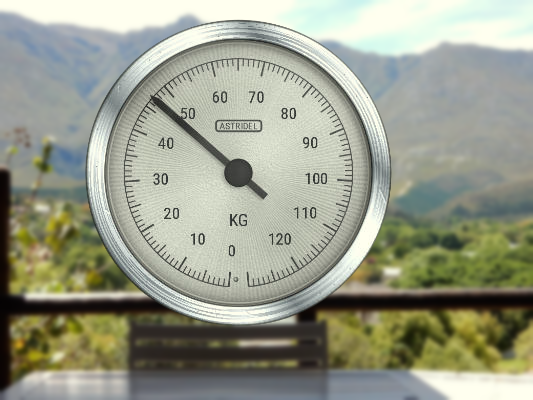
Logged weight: 47 kg
